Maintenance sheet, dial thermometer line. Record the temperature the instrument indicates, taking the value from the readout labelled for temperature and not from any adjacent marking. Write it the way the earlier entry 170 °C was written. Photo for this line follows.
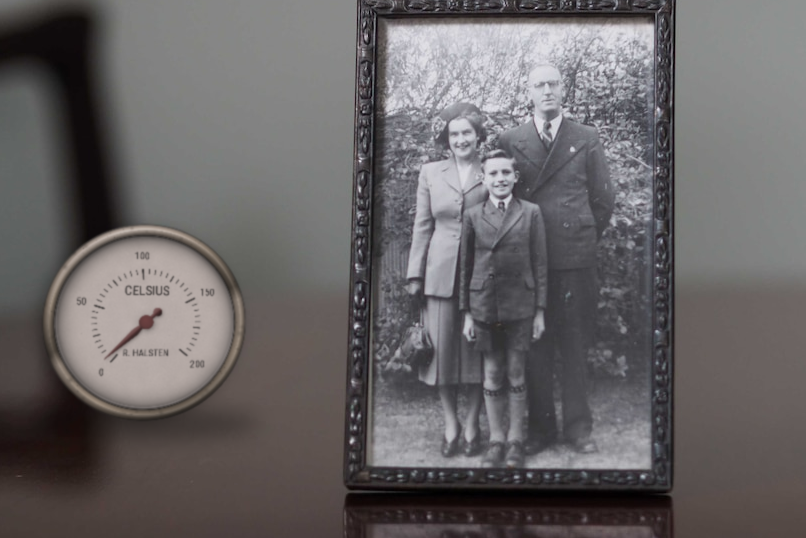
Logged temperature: 5 °C
